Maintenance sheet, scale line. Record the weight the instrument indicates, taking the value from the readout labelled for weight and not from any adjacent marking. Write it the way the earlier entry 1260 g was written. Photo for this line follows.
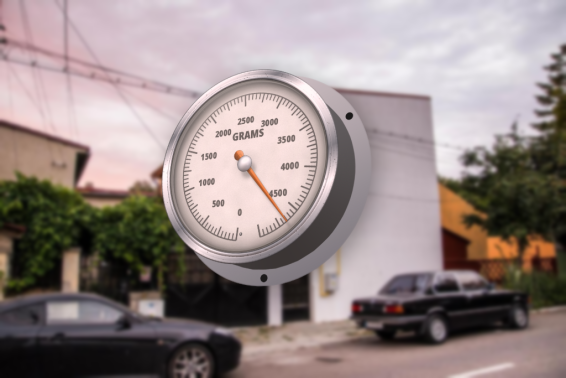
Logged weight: 4650 g
